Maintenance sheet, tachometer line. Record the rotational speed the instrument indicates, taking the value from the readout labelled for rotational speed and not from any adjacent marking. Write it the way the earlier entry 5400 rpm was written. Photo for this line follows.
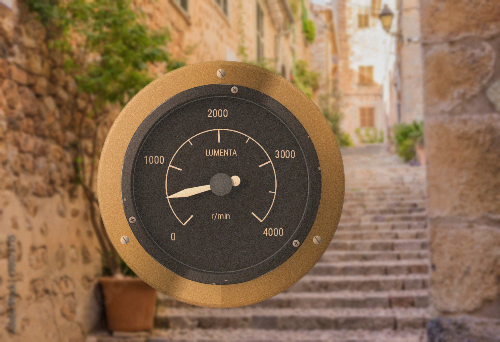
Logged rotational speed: 500 rpm
